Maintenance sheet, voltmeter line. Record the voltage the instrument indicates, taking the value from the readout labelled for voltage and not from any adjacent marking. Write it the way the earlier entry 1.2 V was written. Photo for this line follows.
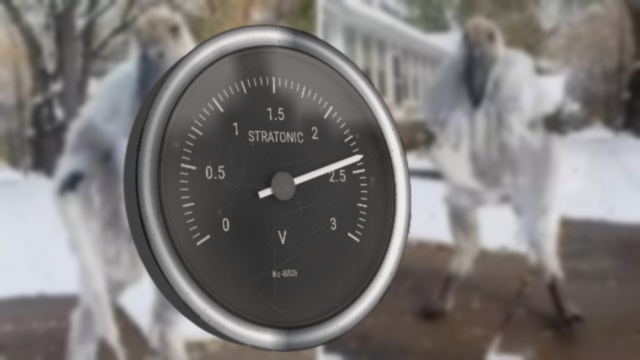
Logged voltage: 2.4 V
